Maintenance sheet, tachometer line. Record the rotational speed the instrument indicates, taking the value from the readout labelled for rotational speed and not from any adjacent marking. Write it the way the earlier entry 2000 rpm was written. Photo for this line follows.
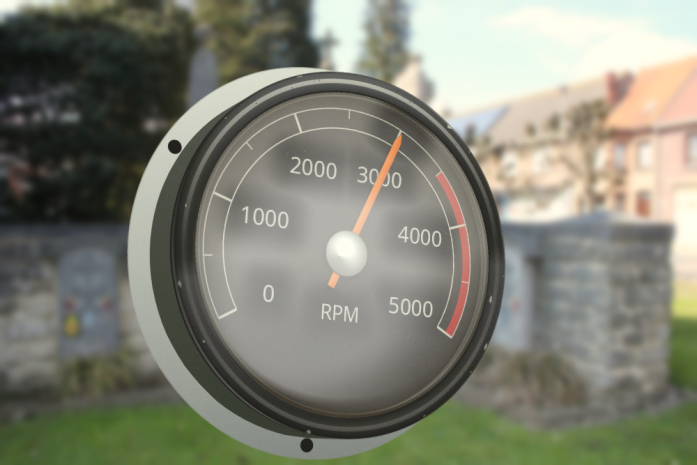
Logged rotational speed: 3000 rpm
